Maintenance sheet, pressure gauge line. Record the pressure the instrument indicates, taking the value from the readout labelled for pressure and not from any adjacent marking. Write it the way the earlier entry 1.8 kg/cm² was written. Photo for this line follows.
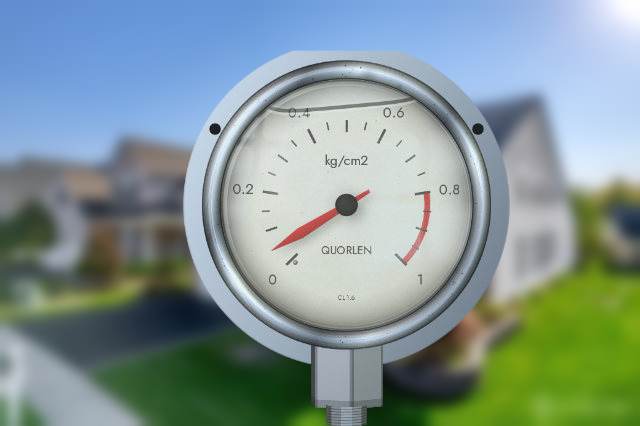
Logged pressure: 0.05 kg/cm²
